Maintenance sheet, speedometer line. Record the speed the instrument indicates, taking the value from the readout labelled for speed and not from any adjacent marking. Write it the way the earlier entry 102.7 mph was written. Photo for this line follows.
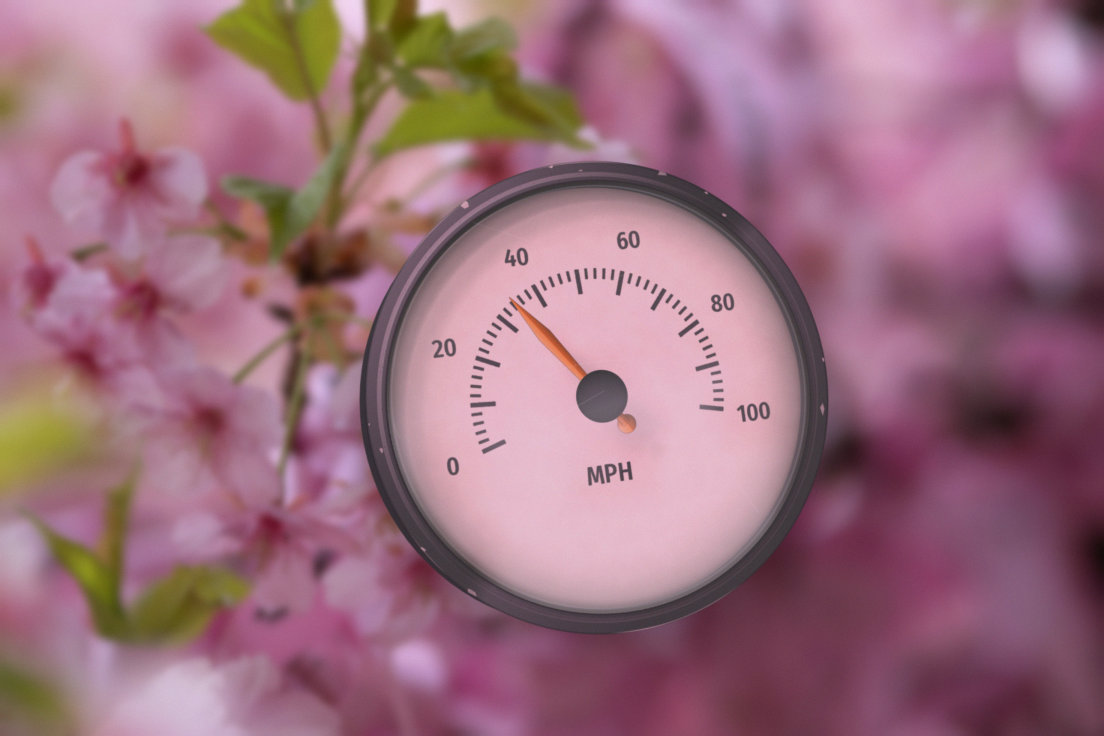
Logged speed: 34 mph
